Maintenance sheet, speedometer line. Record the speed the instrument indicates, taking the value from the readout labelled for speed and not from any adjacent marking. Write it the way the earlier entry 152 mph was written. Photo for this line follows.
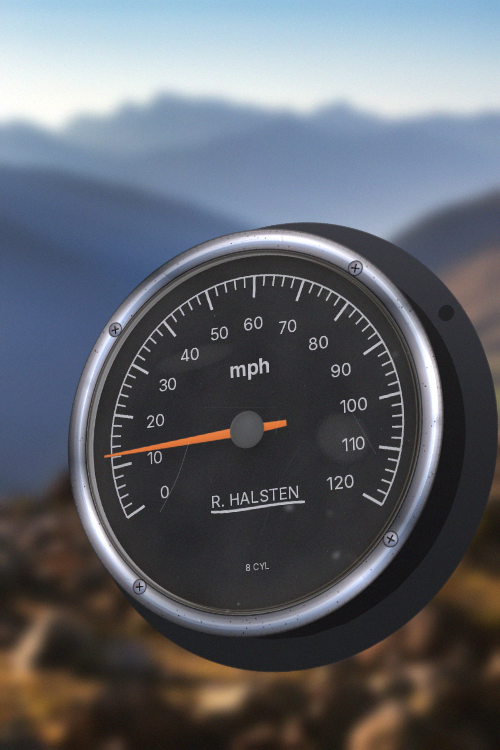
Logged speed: 12 mph
